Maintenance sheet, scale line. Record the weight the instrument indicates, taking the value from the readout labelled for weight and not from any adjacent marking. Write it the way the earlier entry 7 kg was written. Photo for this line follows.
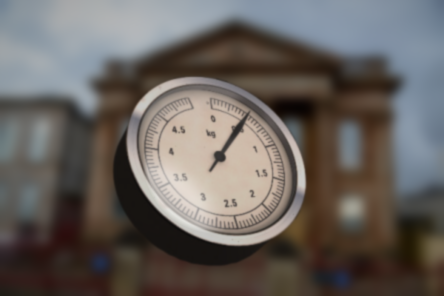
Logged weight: 0.5 kg
